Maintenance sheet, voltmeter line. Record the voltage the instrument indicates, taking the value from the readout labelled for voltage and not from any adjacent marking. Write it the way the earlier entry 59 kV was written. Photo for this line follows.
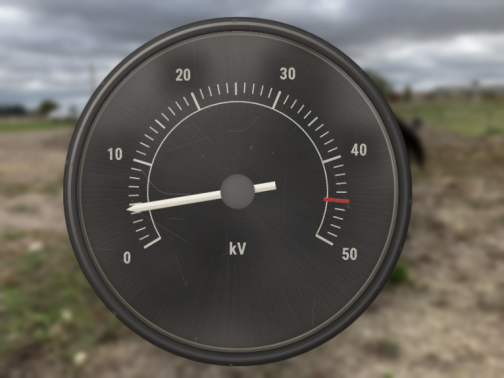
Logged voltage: 4.5 kV
